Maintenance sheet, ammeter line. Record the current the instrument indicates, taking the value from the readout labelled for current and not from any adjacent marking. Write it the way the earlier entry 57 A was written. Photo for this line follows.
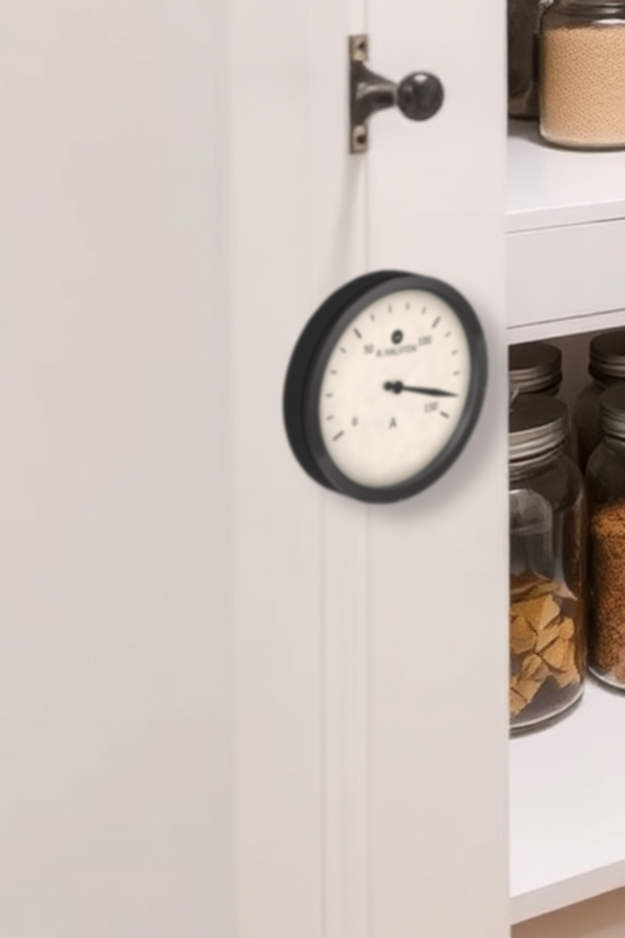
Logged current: 140 A
